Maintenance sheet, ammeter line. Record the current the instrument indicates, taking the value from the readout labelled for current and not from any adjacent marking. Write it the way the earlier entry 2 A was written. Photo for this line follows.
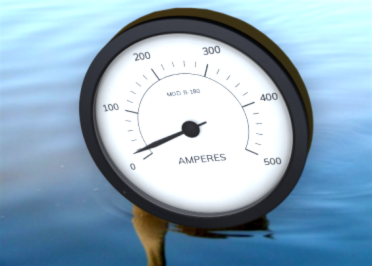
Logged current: 20 A
